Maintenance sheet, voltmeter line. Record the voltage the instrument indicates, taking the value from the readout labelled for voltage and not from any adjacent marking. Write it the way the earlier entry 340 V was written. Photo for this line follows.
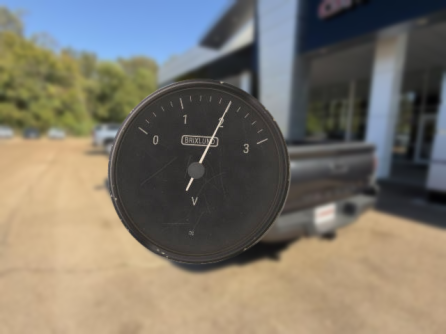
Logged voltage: 2 V
